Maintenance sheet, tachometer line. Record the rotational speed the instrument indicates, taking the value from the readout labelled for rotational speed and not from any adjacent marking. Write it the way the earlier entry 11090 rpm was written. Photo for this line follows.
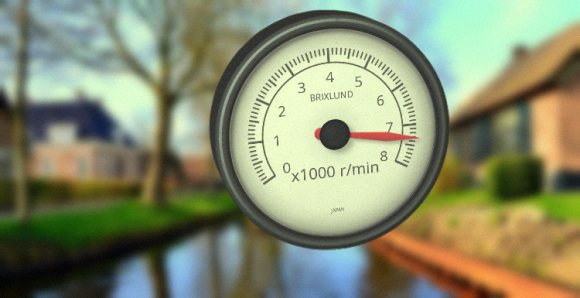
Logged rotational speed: 7300 rpm
